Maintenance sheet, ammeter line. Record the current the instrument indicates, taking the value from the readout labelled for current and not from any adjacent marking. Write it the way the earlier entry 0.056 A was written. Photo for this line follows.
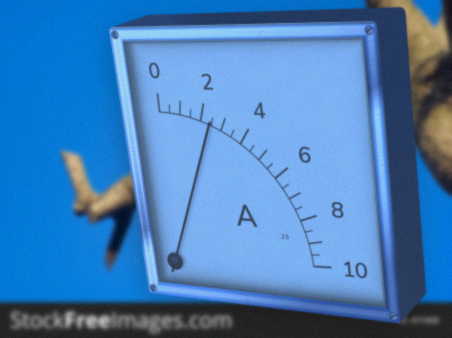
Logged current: 2.5 A
